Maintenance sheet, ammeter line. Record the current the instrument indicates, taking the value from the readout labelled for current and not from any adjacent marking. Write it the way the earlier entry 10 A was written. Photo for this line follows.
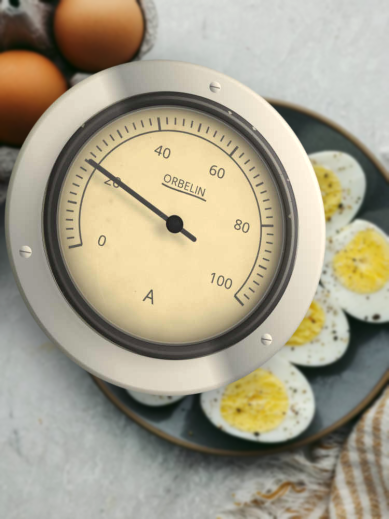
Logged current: 20 A
